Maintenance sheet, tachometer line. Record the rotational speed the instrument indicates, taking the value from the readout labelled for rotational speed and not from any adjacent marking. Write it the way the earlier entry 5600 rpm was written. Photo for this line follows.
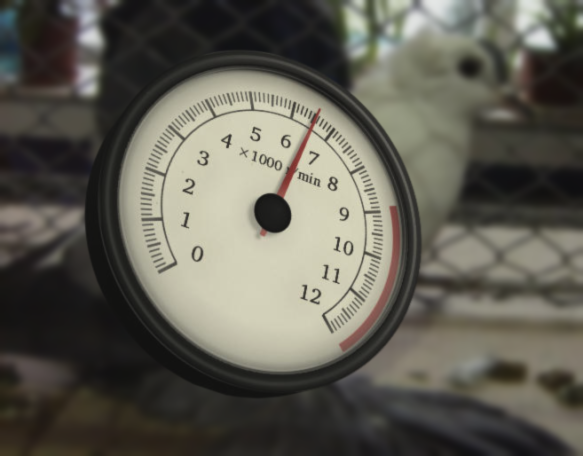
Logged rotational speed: 6500 rpm
